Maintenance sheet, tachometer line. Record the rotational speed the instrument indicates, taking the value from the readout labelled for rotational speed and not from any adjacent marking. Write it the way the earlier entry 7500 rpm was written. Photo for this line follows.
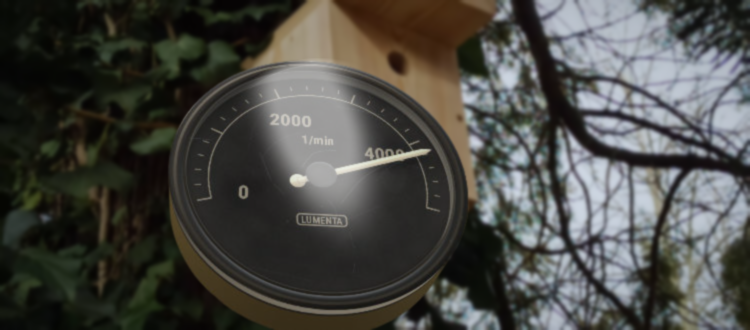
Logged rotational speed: 4200 rpm
